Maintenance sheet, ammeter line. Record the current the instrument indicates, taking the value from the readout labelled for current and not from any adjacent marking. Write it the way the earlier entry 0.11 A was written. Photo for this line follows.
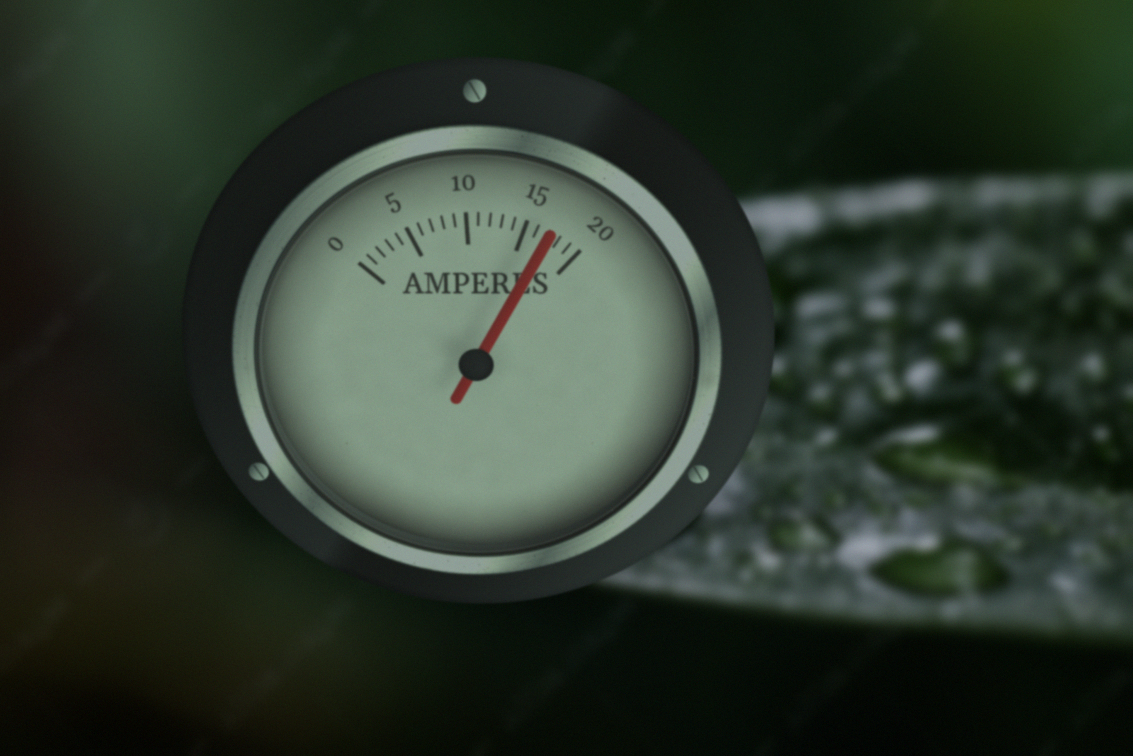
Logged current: 17 A
